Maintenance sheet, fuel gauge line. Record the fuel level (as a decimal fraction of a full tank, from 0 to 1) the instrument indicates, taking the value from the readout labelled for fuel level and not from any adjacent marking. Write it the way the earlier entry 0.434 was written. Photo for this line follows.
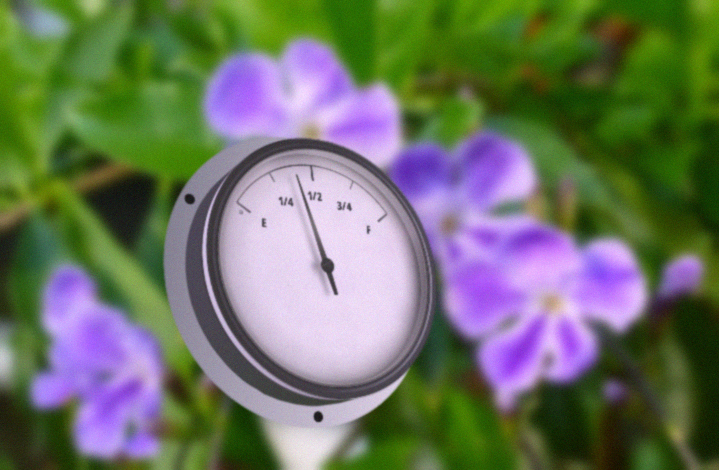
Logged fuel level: 0.375
